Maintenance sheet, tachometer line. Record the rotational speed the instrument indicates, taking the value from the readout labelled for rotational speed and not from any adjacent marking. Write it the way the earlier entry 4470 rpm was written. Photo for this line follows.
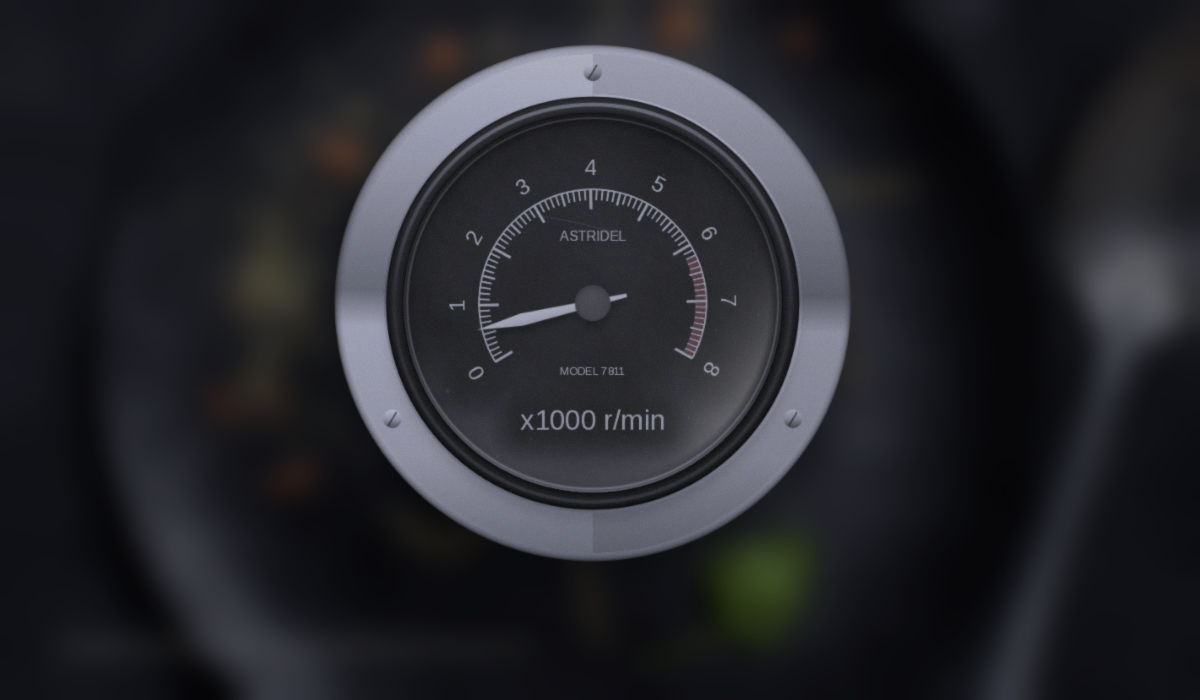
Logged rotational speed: 600 rpm
